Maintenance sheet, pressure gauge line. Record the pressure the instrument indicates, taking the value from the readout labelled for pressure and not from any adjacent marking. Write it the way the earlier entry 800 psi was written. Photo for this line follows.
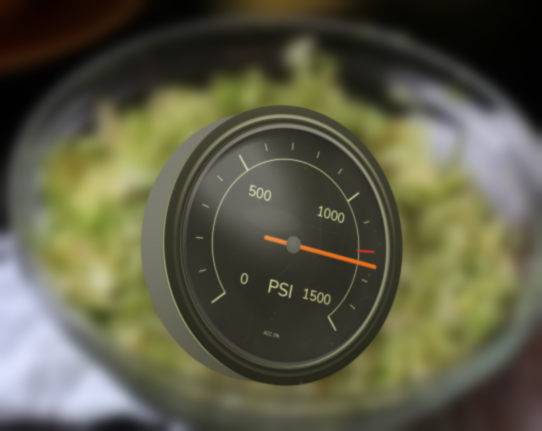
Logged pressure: 1250 psi
